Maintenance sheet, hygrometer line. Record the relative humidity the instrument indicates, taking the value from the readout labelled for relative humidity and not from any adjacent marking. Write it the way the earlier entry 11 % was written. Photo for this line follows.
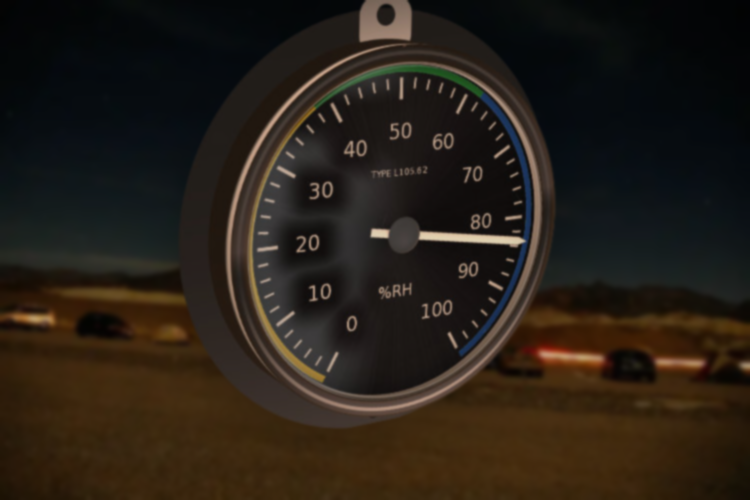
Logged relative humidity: 83 %
